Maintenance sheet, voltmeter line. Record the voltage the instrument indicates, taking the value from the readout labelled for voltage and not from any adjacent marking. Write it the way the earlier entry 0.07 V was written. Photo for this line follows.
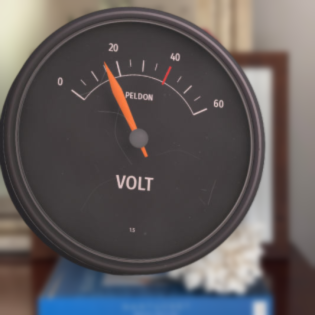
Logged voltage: 15 V
